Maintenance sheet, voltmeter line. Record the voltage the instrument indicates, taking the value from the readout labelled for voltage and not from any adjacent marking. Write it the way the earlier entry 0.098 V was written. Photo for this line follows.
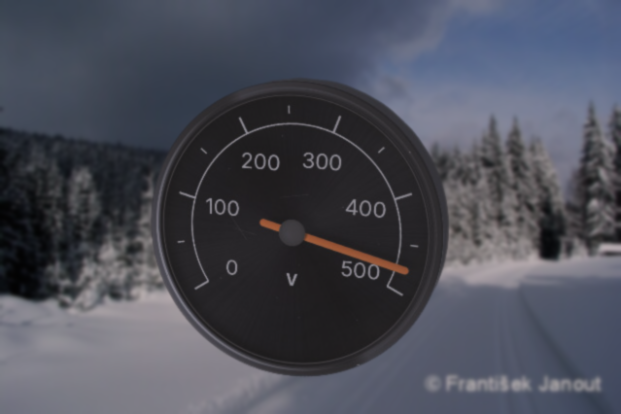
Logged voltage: 475 V
